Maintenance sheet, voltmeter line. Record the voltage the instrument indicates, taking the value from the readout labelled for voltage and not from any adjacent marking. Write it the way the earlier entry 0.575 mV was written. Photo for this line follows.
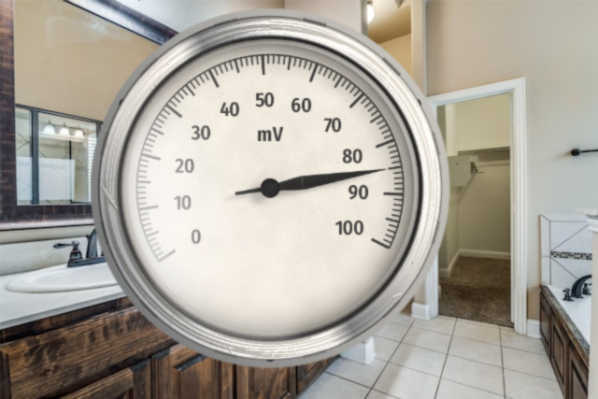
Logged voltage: 85 mV
